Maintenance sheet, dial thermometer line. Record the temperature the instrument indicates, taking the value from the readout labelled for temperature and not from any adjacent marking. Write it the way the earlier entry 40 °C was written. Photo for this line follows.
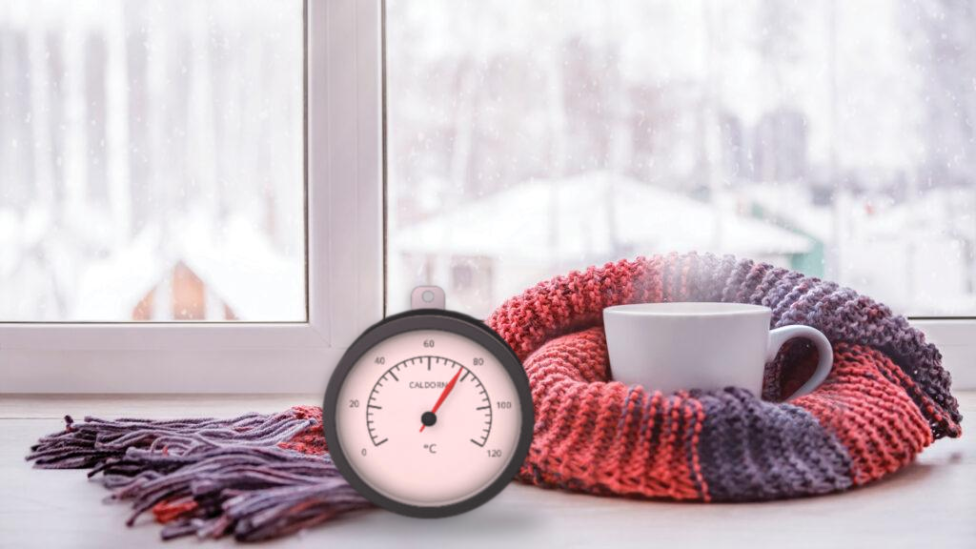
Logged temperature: 76 °C
